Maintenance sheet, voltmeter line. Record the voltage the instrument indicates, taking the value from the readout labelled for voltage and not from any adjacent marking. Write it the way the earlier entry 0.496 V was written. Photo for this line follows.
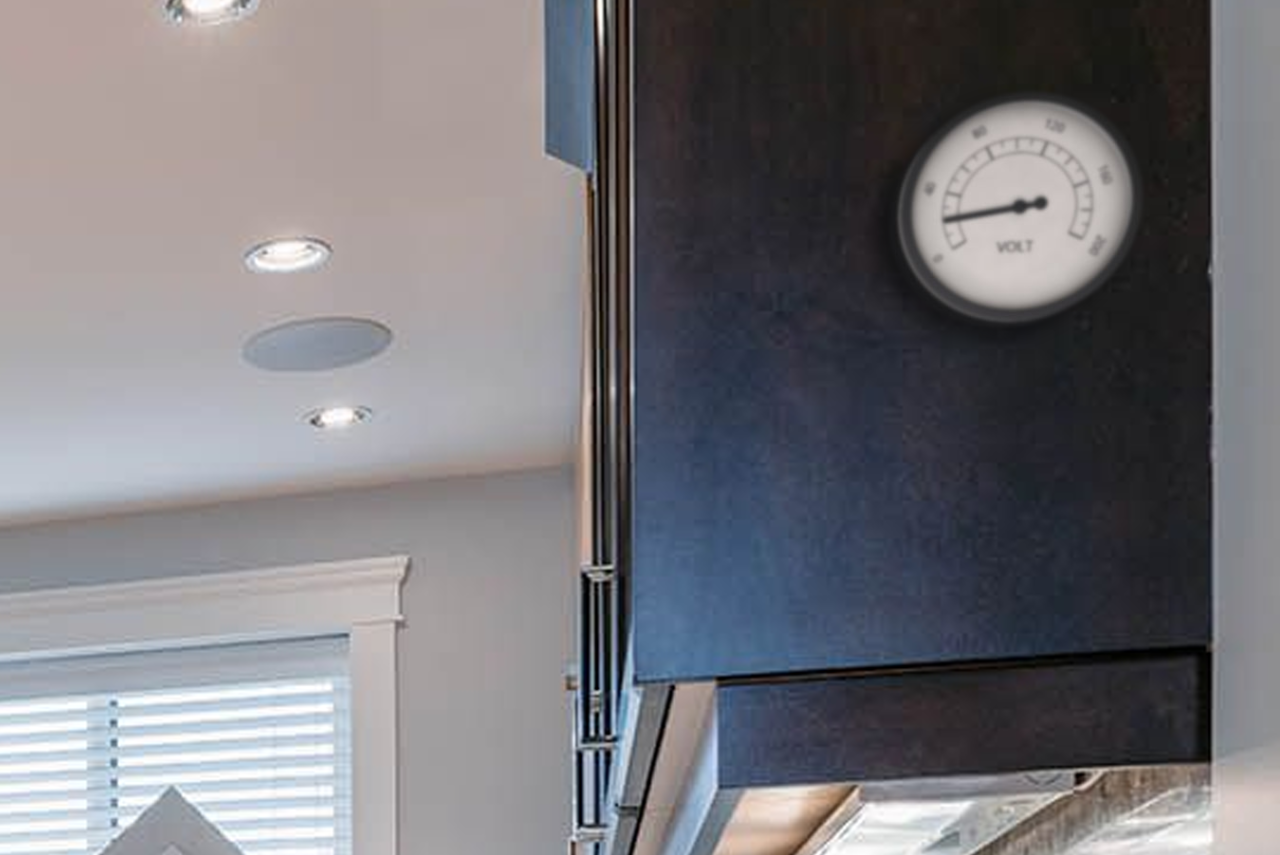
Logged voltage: 20 V
